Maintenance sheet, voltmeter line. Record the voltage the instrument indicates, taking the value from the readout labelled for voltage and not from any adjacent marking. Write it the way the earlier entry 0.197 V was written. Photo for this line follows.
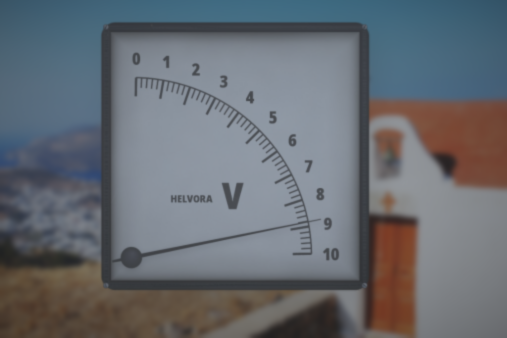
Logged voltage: 8.8 V
